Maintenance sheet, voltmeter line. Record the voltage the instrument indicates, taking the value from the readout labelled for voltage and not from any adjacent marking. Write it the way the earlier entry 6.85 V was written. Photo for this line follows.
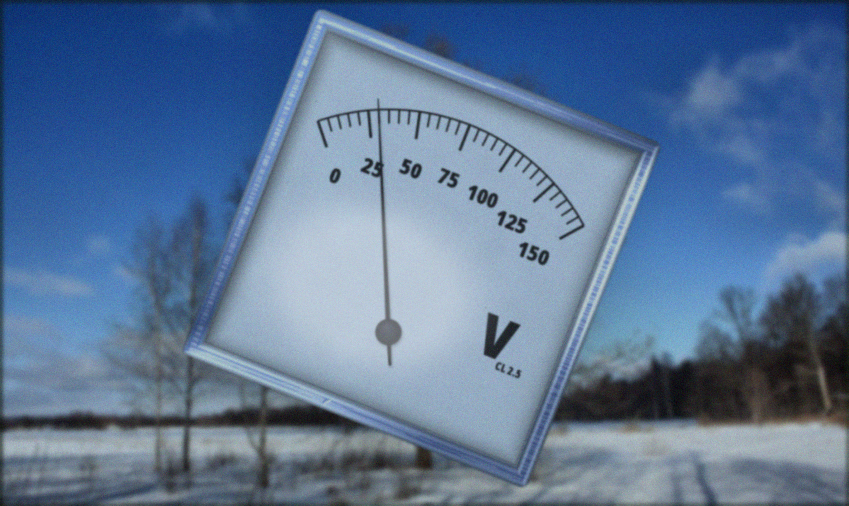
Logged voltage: 30 V
